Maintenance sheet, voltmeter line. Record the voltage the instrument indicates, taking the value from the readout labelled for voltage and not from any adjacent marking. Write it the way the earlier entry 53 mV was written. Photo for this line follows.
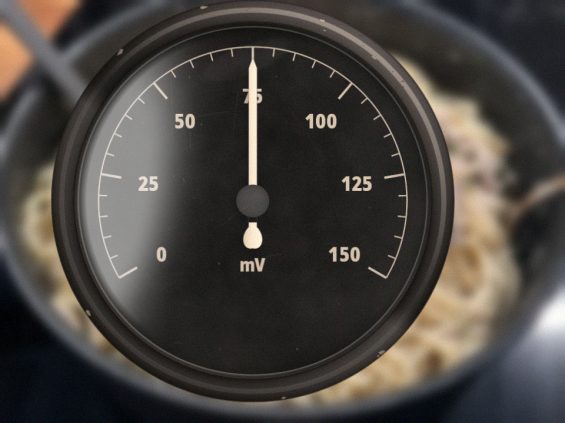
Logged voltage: 75 mV
